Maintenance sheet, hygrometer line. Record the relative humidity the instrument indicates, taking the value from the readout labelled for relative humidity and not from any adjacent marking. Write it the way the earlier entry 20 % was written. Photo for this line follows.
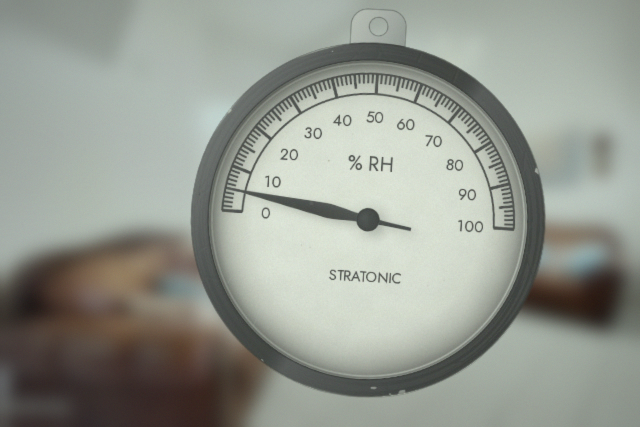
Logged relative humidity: 5 %
